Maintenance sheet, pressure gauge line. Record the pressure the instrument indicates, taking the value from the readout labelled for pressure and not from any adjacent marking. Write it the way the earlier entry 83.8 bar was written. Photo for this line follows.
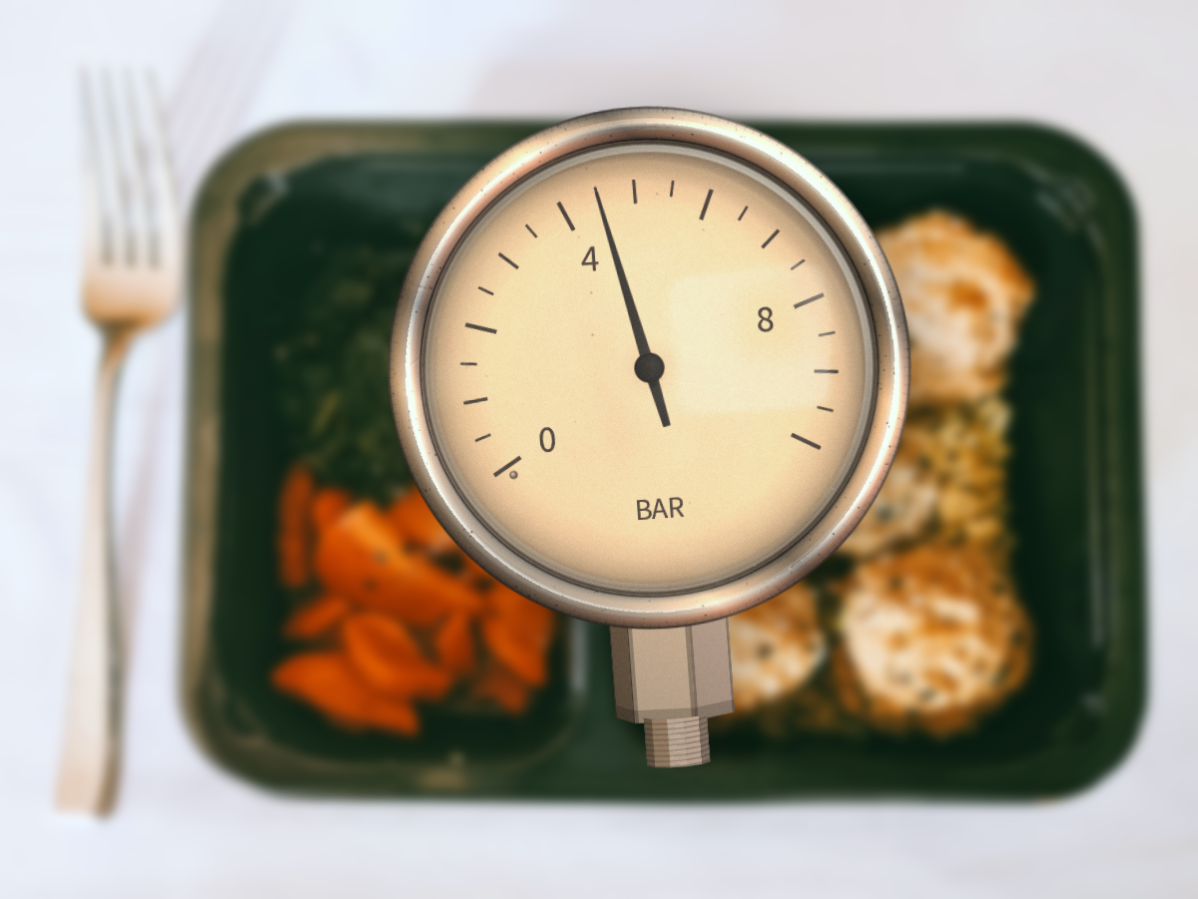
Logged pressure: 4.5 bar
